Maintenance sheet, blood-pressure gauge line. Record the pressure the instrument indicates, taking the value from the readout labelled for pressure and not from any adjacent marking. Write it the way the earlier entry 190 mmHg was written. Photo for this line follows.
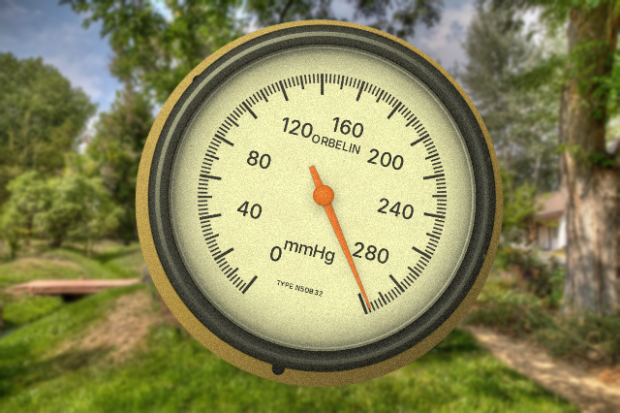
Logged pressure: 298 mmHg
